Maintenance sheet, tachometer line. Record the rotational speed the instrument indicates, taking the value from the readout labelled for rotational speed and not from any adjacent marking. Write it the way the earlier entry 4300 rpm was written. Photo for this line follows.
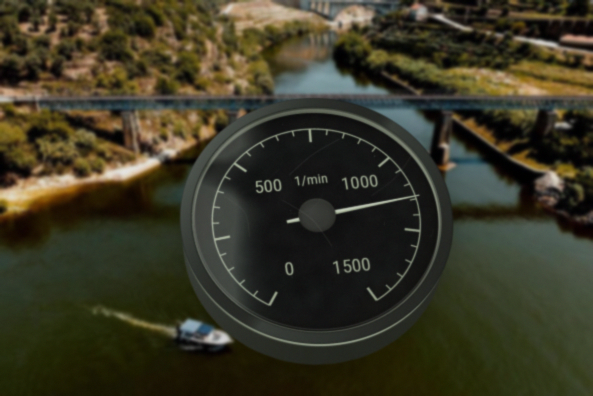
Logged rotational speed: 1150 rpm
